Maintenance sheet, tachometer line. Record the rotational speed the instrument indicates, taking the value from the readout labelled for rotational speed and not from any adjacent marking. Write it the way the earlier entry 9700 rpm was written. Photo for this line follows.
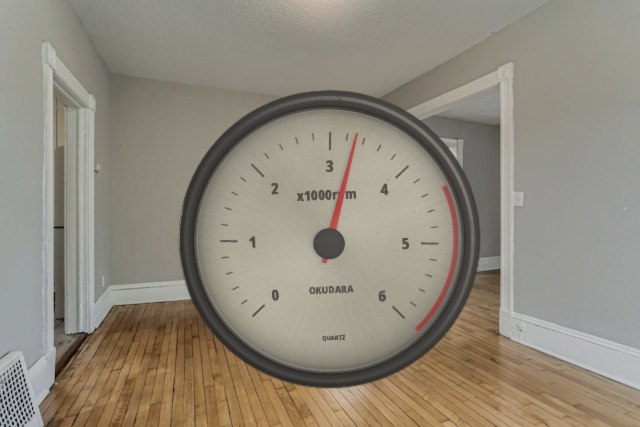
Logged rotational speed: 3300 rpm
